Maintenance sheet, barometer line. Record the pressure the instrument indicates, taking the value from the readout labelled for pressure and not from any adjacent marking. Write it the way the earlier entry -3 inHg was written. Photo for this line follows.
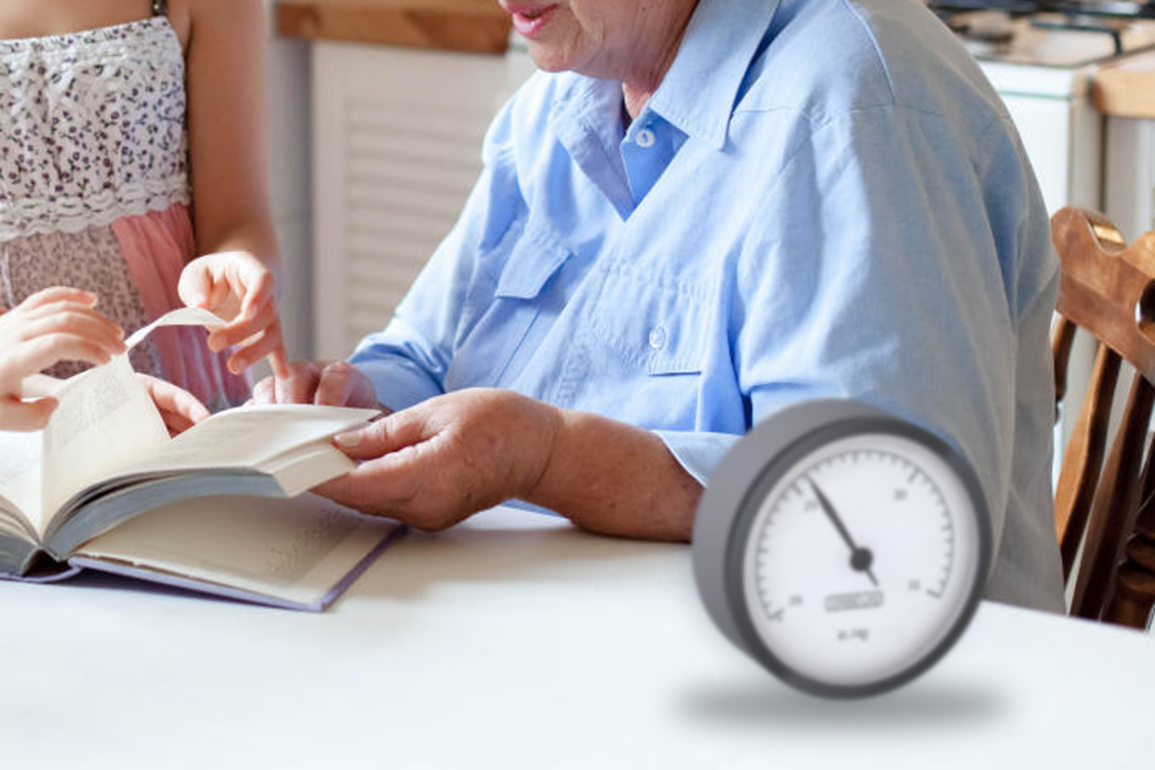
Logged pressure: 29.1 inHg
